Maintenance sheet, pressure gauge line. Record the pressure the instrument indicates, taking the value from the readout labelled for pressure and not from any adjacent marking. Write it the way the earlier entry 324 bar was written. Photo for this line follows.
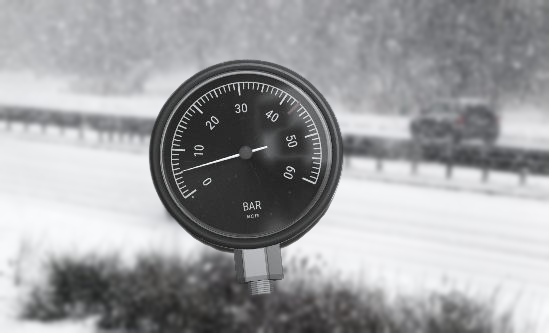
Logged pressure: 5 bar
